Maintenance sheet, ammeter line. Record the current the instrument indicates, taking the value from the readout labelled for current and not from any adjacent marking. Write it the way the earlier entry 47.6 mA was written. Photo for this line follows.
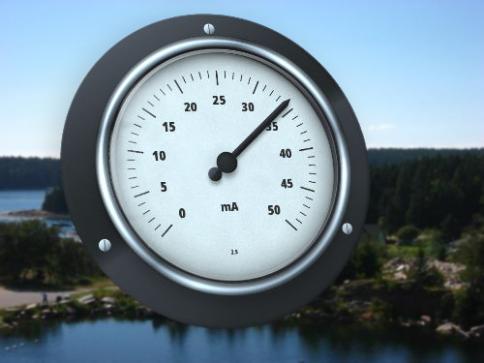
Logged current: 34 mA
